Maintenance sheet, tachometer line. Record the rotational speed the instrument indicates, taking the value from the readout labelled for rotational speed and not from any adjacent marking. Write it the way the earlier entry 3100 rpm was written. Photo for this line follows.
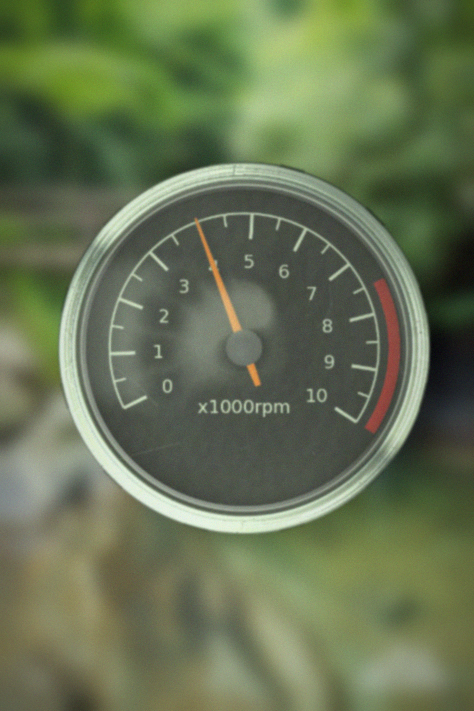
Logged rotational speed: 4000 rpm
